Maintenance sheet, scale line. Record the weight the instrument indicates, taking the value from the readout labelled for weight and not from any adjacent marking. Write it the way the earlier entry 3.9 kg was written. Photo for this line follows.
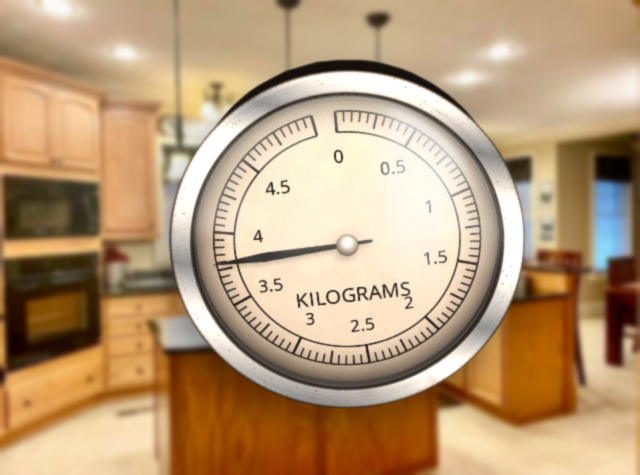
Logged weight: 3.8 kg
